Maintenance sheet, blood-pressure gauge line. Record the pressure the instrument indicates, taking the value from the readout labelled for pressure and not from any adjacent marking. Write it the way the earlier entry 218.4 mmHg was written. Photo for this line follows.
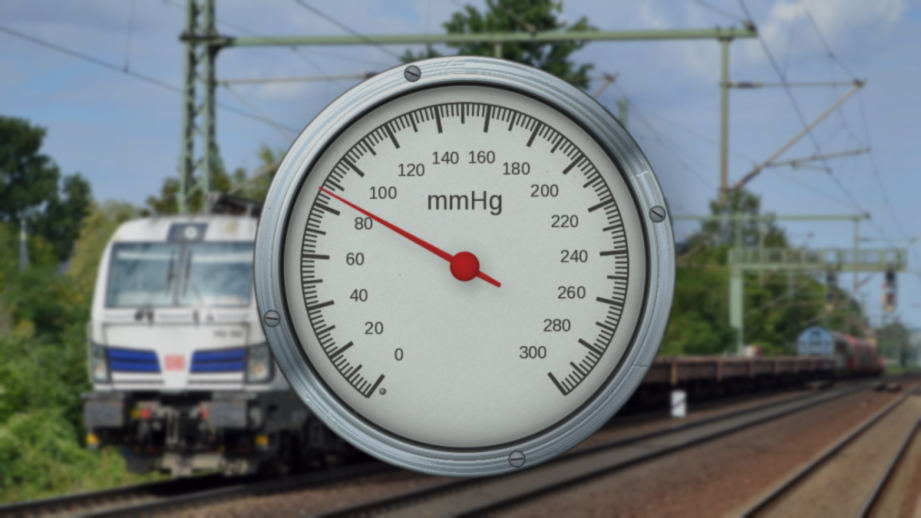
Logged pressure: 86 mmHg
